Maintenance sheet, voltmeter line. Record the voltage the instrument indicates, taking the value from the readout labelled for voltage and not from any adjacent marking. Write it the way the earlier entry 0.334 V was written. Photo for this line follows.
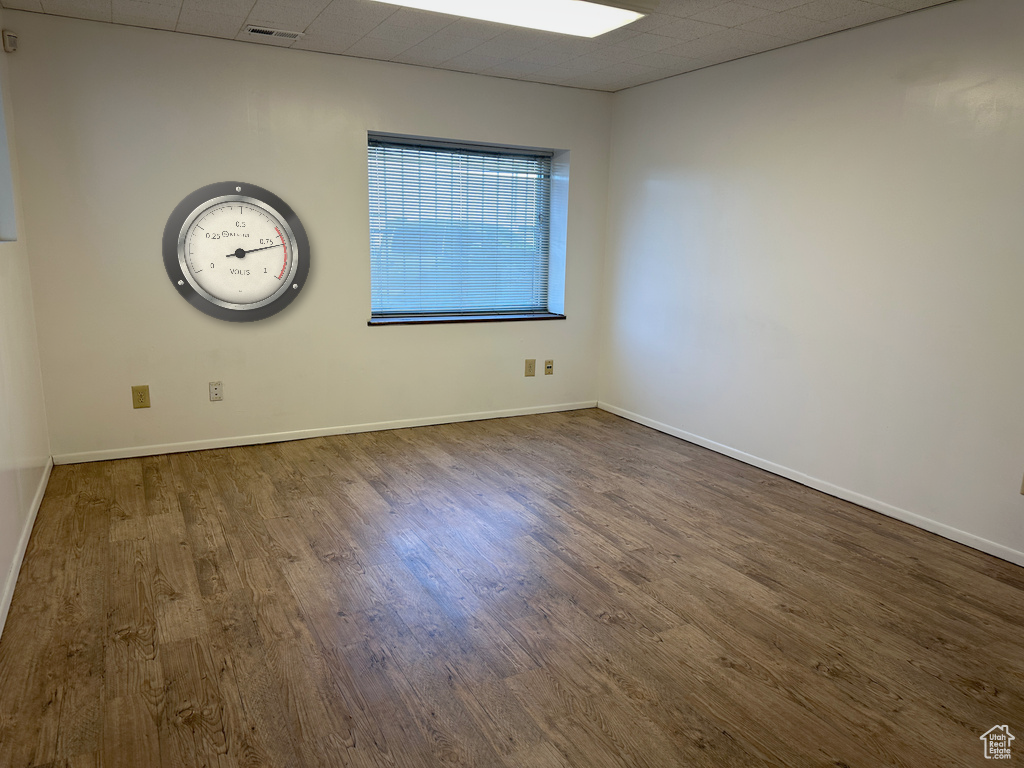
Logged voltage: 0.8 V
